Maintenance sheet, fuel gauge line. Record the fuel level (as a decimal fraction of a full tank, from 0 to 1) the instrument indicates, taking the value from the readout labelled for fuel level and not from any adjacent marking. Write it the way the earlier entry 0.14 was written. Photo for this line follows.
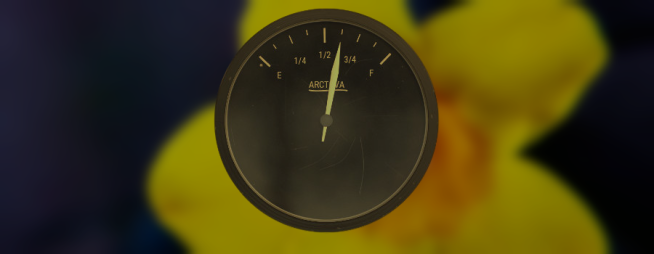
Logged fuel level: 0.625
